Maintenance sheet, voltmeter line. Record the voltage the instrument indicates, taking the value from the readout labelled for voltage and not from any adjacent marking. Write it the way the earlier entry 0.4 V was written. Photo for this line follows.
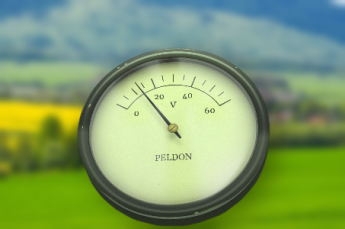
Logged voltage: 12.5 V
